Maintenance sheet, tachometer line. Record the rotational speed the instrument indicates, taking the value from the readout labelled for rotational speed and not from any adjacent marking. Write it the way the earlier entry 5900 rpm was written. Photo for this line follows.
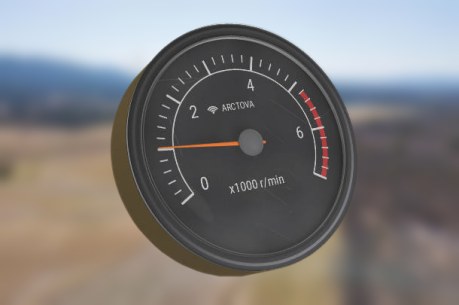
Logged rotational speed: 1000 rpm
